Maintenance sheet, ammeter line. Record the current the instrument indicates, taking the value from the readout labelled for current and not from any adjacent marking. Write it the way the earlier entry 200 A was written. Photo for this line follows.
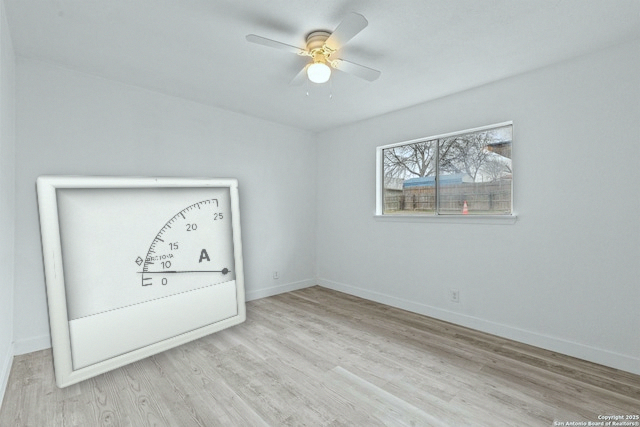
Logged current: 7.5 A
